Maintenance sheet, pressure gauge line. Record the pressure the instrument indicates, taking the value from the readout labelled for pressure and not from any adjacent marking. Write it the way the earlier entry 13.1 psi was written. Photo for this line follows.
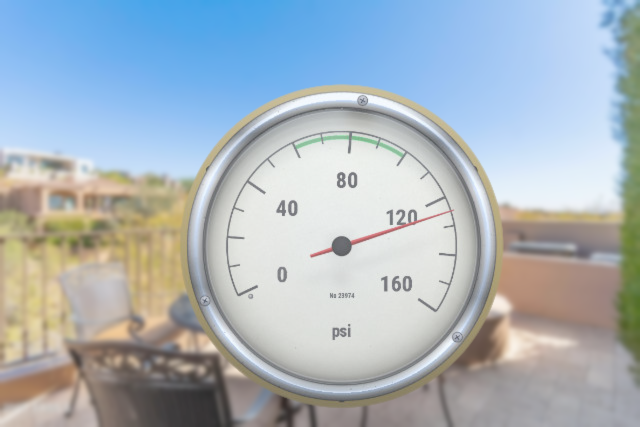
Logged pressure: 125 psi
